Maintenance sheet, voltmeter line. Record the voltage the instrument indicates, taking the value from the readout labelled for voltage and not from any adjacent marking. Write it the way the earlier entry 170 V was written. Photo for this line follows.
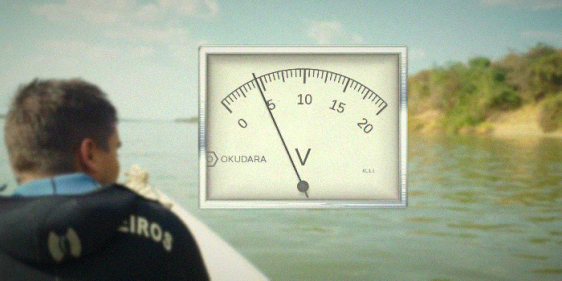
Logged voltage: 4.5 V
